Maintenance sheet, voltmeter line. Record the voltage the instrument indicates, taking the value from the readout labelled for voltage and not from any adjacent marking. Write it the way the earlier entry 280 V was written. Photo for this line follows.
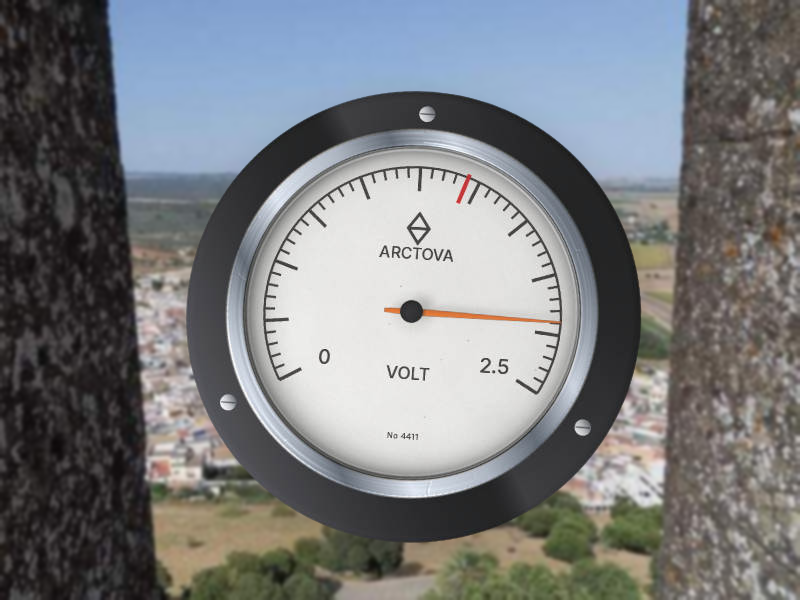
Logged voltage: 2.2 V
